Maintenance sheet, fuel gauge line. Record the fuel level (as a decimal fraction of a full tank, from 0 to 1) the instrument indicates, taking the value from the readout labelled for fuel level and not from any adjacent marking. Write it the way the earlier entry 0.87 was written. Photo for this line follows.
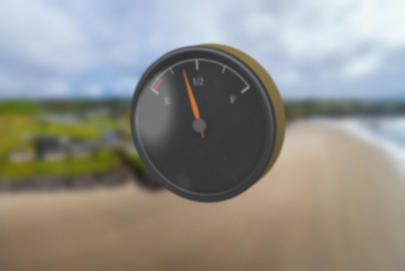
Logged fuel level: 0.375
